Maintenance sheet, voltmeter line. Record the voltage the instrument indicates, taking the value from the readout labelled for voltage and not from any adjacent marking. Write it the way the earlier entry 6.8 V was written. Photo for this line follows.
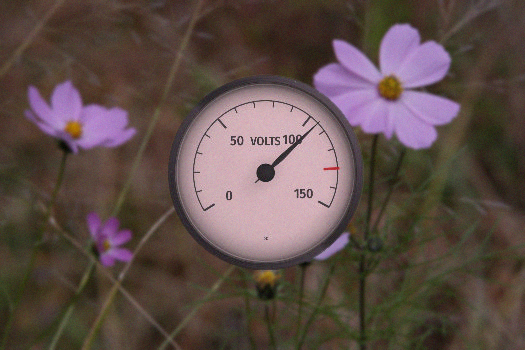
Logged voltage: 105 V
